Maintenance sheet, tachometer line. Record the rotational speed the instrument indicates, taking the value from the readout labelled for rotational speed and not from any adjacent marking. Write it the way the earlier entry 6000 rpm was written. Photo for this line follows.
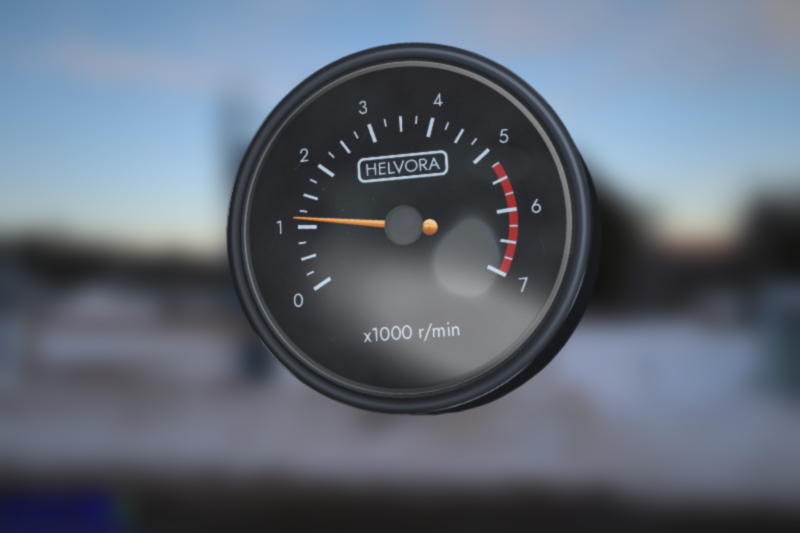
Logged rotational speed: 1125 rpm
